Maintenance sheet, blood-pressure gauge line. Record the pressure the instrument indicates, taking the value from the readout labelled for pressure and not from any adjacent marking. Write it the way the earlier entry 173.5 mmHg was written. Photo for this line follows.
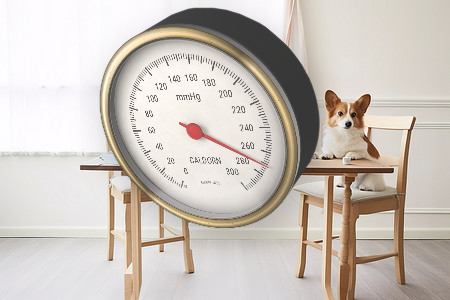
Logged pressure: 270 mmHg
